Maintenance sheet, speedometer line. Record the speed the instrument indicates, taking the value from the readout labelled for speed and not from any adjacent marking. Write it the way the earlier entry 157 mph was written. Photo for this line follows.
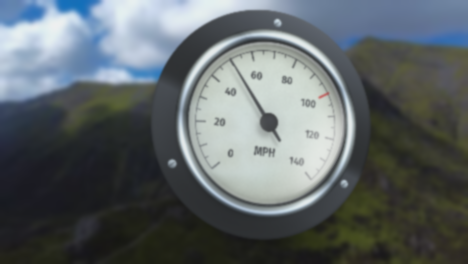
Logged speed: 50 mph
